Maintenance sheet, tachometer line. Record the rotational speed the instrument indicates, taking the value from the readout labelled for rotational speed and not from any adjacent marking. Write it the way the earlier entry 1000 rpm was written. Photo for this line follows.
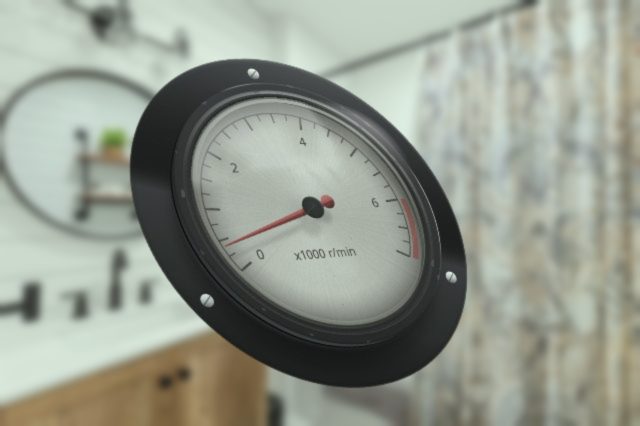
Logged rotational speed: 375 rpm
